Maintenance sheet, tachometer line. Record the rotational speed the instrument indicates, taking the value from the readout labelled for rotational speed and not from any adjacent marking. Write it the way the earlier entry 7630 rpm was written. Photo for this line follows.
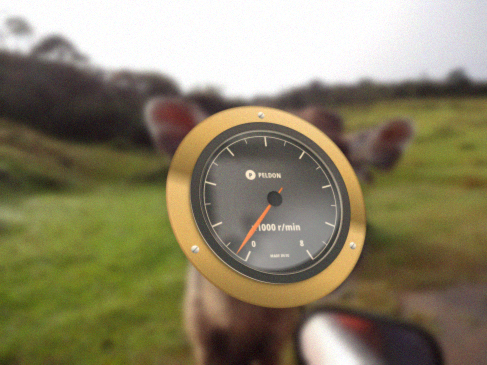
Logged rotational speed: 250 rpm
